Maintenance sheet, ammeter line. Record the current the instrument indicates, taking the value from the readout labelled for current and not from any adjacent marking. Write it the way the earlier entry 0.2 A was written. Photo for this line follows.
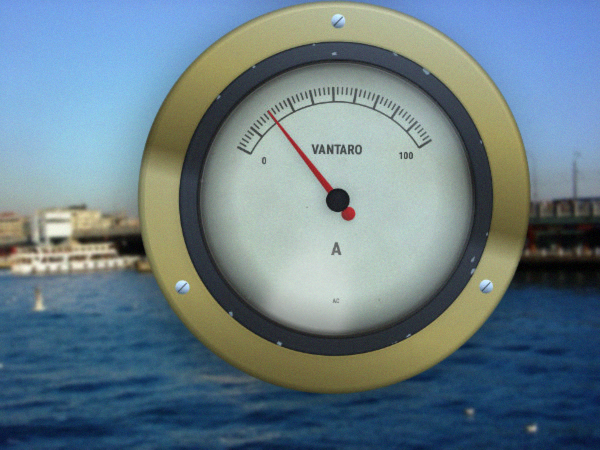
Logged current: 20 A
